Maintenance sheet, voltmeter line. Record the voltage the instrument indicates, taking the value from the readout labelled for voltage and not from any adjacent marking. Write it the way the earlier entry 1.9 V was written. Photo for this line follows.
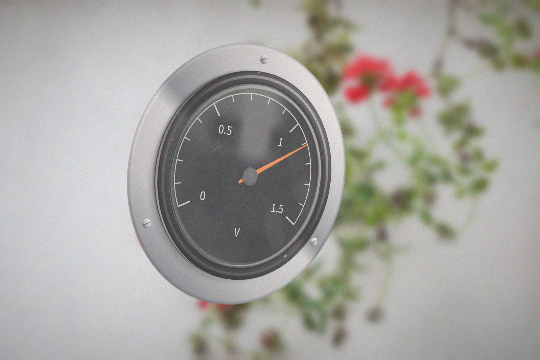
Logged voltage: 1.1 V
